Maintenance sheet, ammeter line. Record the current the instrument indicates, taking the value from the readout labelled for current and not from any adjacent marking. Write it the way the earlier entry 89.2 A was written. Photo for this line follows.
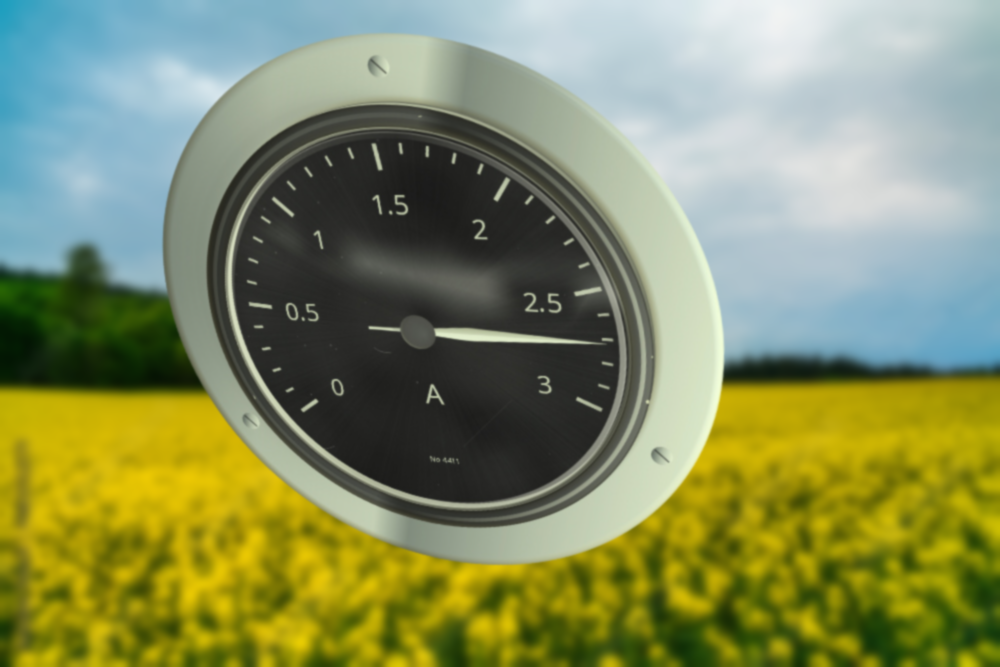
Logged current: 2.7 A
